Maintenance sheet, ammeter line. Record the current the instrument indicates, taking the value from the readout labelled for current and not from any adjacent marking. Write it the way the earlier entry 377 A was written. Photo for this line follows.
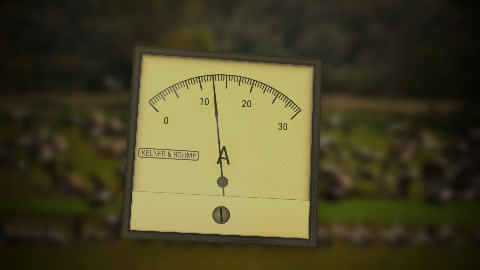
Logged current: 12.5 A
